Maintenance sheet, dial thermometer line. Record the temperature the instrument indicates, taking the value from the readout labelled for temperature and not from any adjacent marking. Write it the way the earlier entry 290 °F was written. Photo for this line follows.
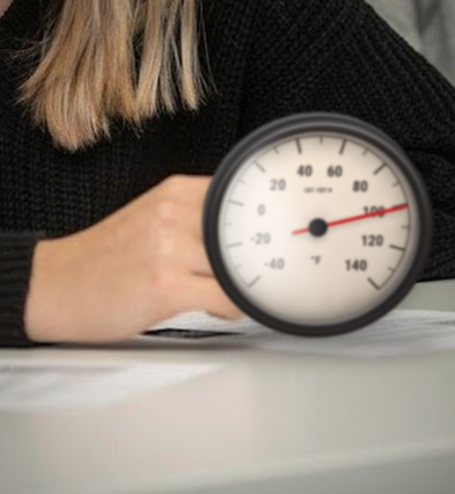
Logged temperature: 100 °F
